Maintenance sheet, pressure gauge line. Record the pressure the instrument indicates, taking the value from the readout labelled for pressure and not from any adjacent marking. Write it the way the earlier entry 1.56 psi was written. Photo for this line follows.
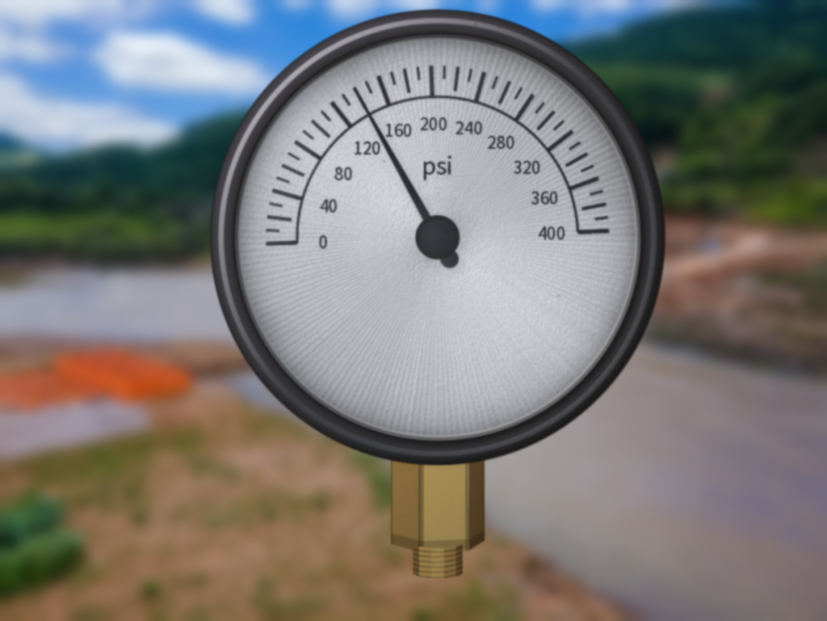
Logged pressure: 140 psi
